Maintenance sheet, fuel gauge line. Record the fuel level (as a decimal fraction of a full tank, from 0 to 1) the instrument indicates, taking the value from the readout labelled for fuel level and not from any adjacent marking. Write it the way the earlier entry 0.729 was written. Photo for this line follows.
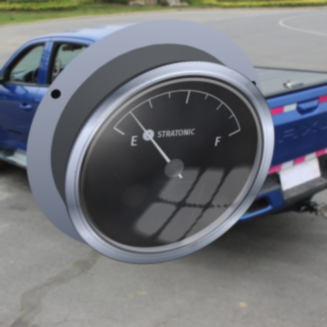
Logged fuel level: 0.125
